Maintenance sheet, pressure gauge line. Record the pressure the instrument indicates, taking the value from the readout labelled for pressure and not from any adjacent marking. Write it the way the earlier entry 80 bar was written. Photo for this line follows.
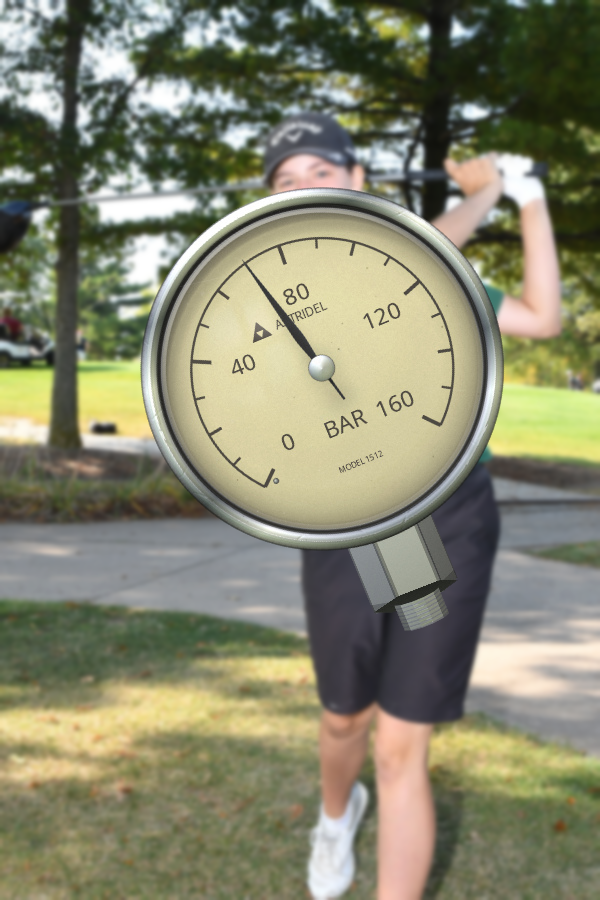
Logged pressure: 70 bar
